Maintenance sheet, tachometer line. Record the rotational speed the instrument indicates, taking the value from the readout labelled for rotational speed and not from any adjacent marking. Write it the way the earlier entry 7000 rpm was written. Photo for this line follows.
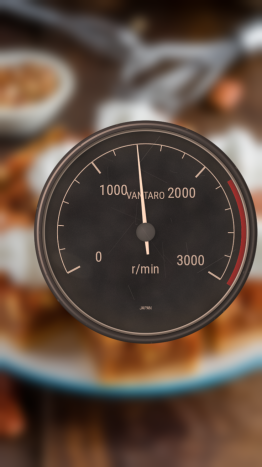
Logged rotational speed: 1400 rpm
